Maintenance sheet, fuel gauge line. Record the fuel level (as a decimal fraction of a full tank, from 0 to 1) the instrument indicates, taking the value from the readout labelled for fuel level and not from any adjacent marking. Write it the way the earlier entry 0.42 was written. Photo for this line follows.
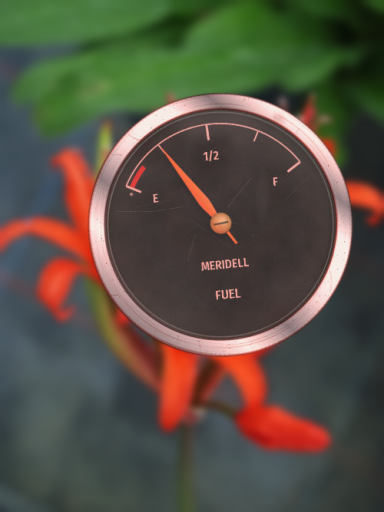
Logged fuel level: 0.25
